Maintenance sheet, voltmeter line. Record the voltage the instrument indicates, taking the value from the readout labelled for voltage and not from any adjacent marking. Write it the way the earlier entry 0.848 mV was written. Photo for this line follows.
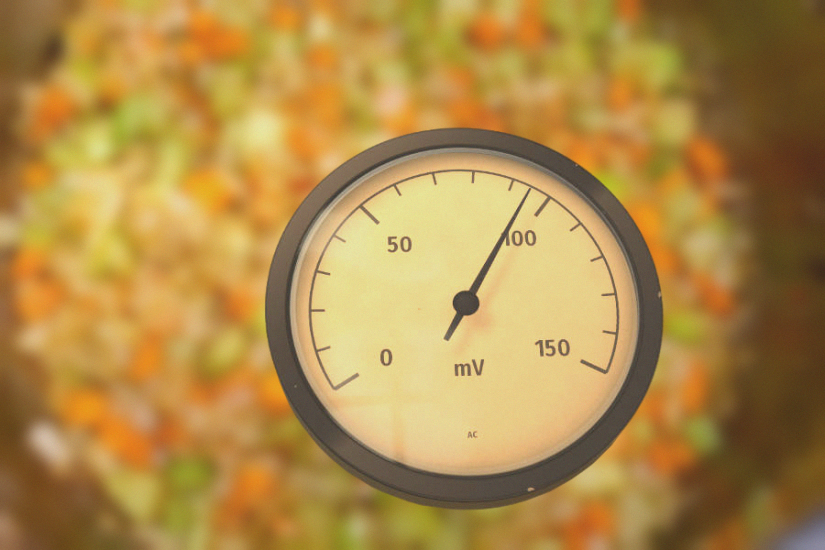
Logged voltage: 95 mV
